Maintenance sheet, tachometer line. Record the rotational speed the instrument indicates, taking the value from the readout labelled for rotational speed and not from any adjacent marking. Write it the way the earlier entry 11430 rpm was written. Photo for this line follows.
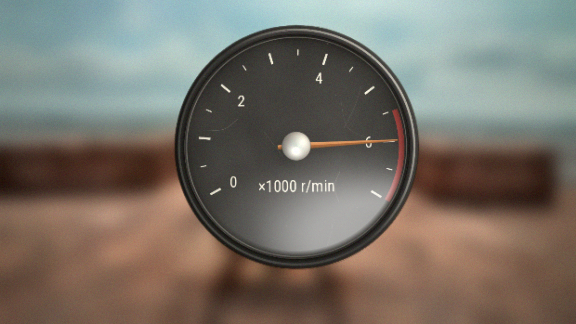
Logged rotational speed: 6000 rpm
